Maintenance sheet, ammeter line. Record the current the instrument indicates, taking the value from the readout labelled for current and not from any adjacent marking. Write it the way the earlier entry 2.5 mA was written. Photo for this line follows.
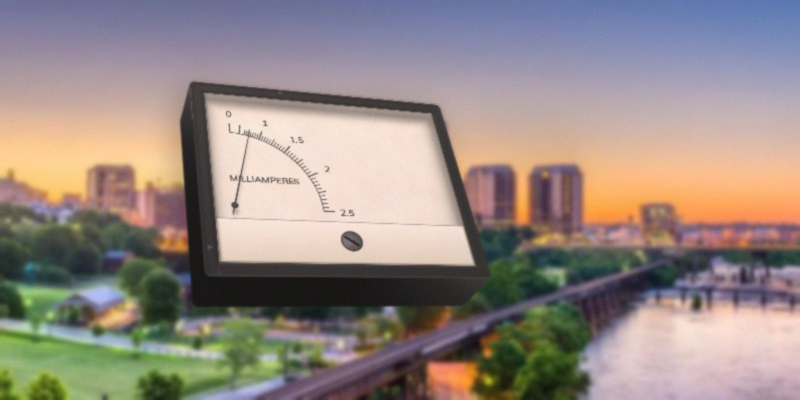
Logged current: 0.75 mA
